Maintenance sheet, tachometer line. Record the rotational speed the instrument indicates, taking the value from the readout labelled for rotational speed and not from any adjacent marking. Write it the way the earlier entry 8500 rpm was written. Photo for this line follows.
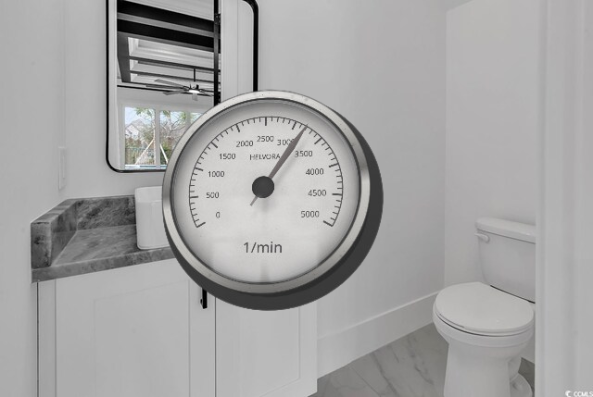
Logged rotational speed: 3200 rpm
